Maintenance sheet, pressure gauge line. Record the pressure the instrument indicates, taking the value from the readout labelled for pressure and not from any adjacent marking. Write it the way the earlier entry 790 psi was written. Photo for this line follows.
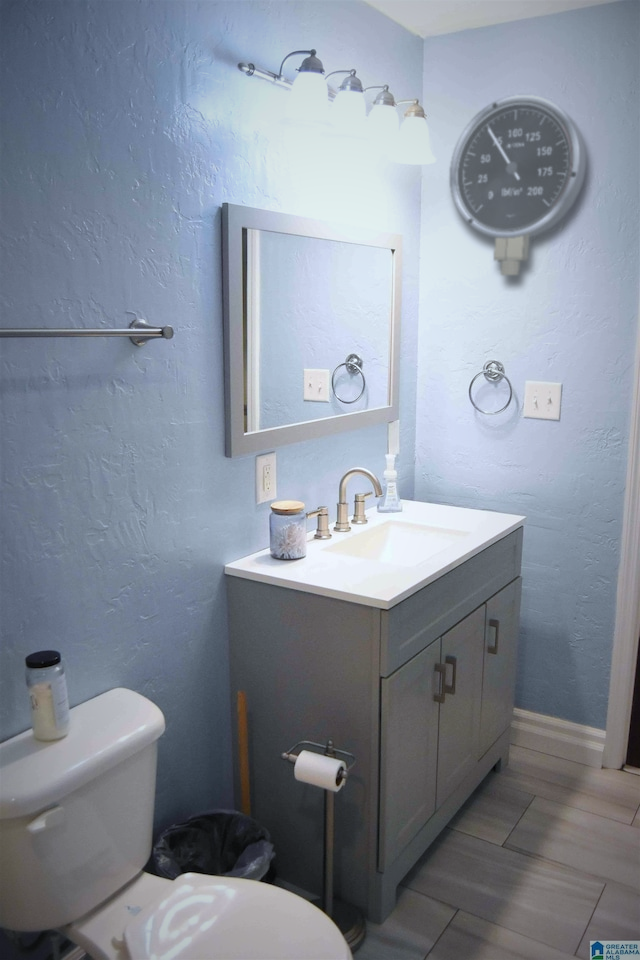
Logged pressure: 75 psi
